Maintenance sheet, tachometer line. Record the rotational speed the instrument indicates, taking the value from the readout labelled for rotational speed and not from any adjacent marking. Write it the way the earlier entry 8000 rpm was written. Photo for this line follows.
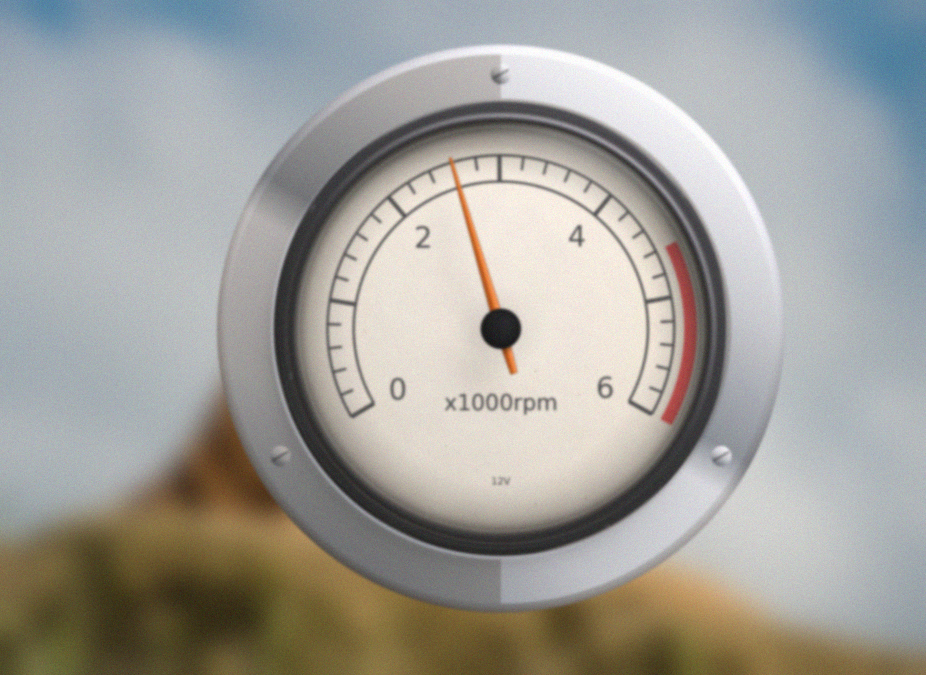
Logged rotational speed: 2600 rpm
